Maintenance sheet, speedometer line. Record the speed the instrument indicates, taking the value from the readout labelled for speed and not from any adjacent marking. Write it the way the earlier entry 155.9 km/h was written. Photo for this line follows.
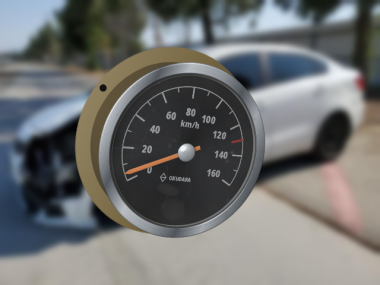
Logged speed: 5 km/h
